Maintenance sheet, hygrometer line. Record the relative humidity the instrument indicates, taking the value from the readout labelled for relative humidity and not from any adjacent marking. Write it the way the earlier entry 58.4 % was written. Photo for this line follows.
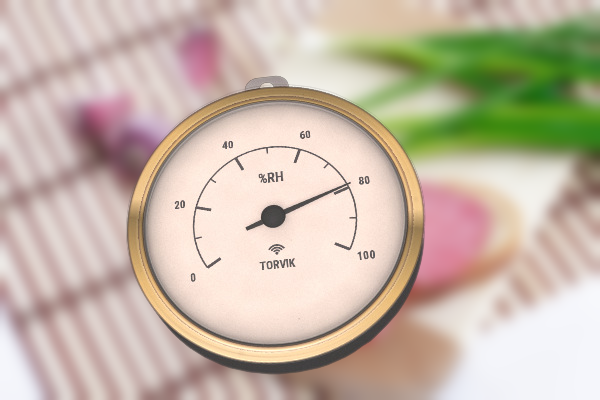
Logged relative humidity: 80 %
